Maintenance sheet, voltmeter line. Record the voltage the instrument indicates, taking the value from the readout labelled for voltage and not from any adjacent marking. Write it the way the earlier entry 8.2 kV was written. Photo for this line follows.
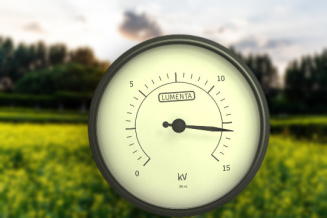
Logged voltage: 13 kV
